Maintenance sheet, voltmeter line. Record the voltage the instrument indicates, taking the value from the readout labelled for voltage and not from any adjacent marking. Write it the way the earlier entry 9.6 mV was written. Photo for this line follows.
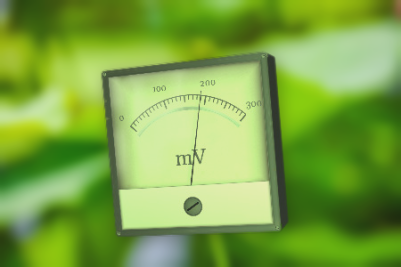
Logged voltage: 190 mV
